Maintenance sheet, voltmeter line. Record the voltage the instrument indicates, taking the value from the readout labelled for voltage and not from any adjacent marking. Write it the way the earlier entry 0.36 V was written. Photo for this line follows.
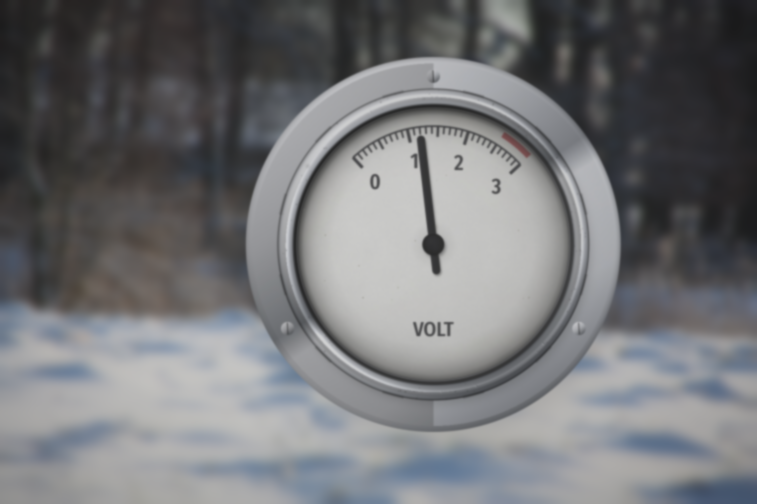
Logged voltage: 1.2 V
